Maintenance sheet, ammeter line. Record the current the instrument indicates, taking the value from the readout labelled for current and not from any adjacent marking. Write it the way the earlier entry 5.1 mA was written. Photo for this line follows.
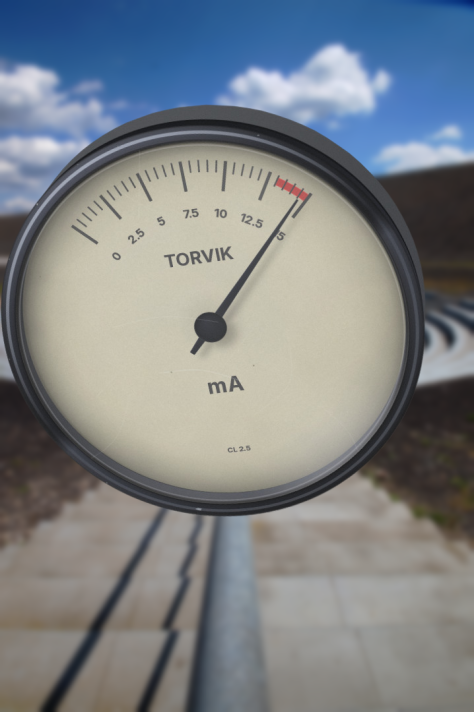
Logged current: 14.5 mA
